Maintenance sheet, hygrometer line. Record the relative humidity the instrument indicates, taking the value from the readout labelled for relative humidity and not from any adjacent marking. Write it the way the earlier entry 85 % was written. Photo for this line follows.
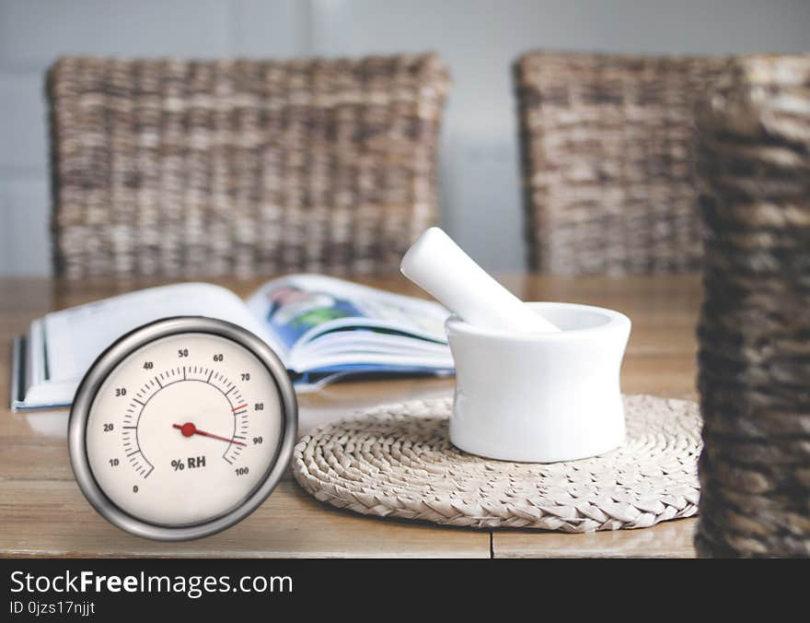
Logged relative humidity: 92 %
